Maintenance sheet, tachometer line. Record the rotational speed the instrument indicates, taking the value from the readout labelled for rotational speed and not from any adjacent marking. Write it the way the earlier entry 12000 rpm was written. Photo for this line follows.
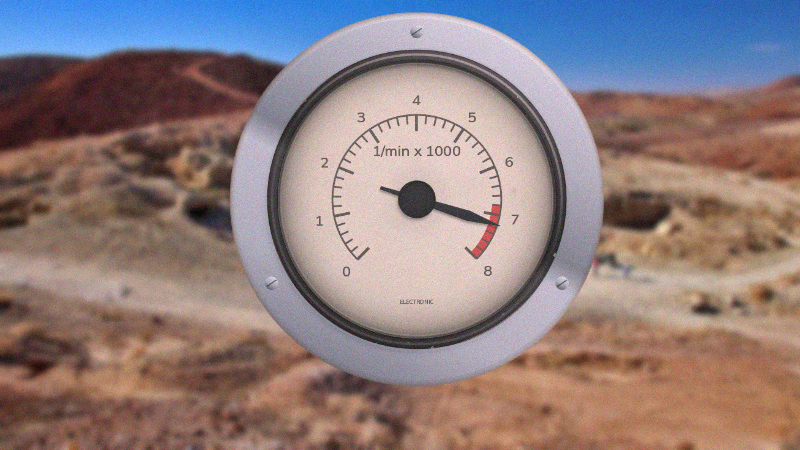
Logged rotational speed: 7200 rpm
